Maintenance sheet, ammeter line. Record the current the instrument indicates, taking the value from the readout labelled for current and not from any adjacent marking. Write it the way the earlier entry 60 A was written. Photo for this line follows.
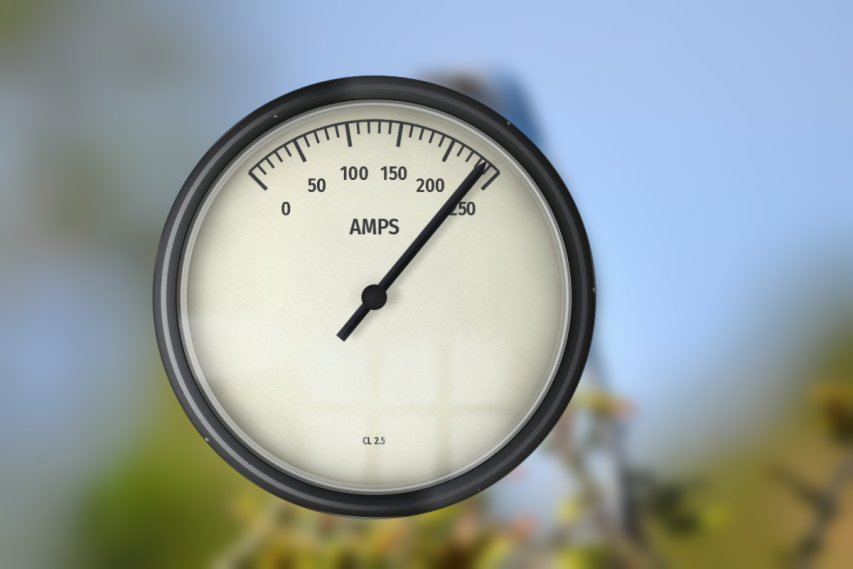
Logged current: 235 A
